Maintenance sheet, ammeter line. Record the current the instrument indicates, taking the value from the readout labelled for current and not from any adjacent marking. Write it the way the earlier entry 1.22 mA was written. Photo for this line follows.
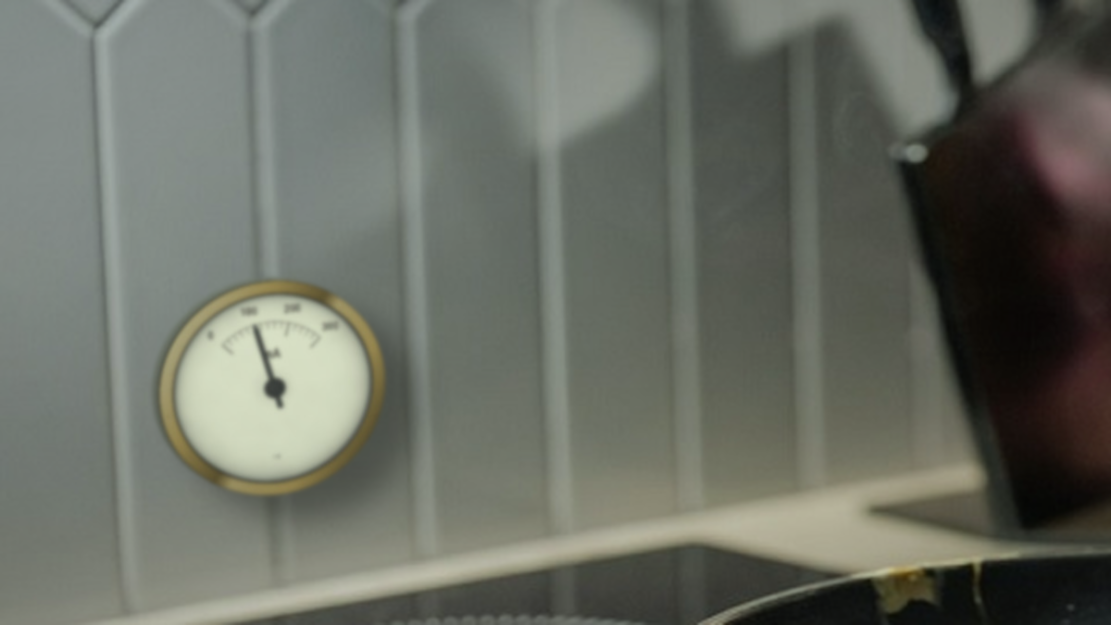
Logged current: 100 mA
